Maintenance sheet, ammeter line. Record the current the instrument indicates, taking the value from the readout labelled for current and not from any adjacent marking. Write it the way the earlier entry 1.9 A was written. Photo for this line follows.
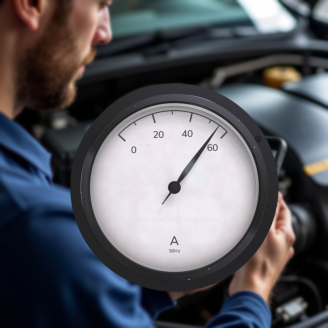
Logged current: 55 A
